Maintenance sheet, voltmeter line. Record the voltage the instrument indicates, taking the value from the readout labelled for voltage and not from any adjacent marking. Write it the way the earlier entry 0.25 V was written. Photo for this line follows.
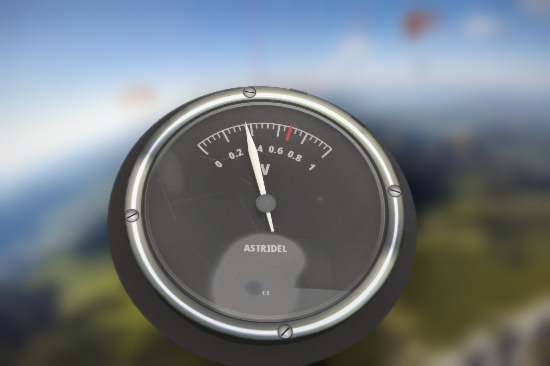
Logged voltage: 0.36 V
